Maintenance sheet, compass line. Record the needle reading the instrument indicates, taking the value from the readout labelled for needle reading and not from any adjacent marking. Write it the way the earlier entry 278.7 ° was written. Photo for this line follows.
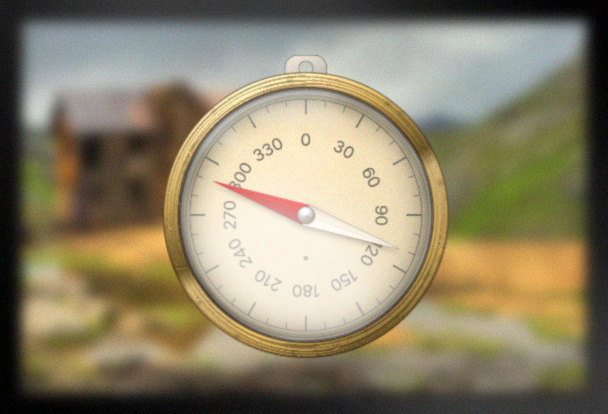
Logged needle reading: 290 °
